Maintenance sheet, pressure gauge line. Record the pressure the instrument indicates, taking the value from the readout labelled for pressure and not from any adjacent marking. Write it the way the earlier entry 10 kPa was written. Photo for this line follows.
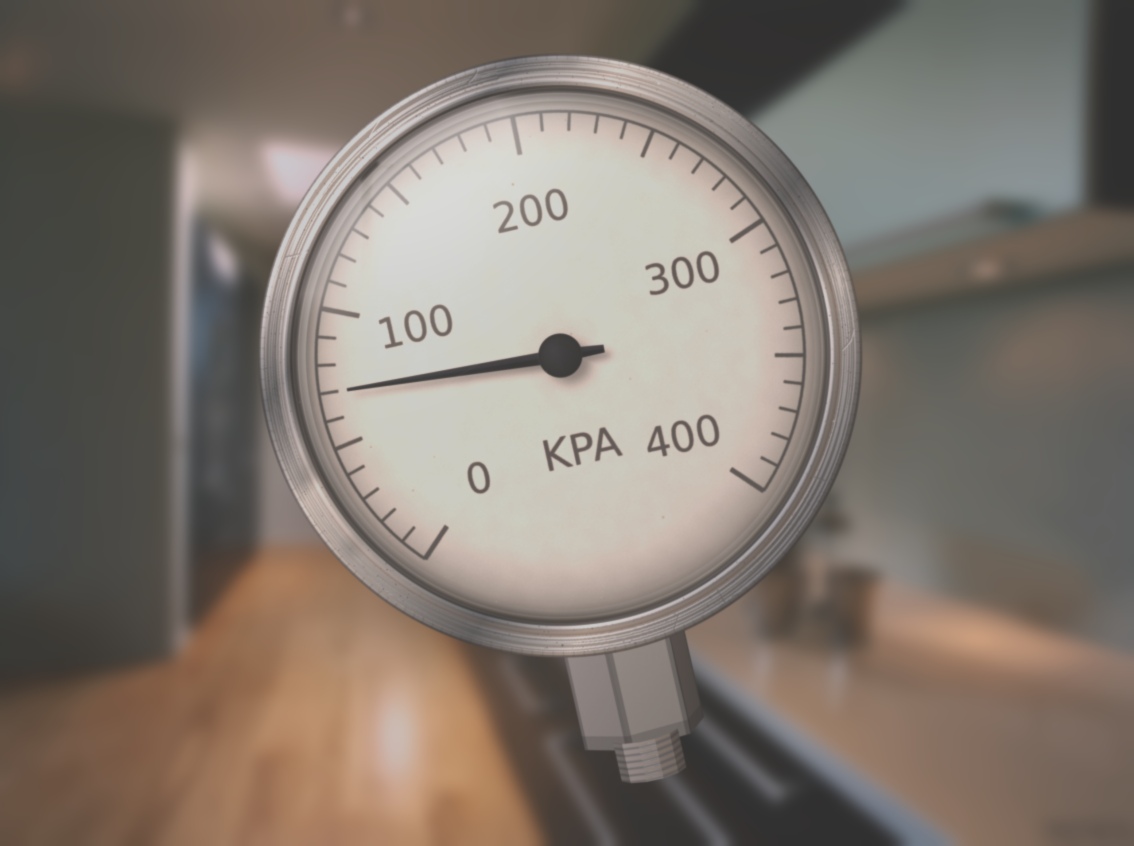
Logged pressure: 70 kPa
